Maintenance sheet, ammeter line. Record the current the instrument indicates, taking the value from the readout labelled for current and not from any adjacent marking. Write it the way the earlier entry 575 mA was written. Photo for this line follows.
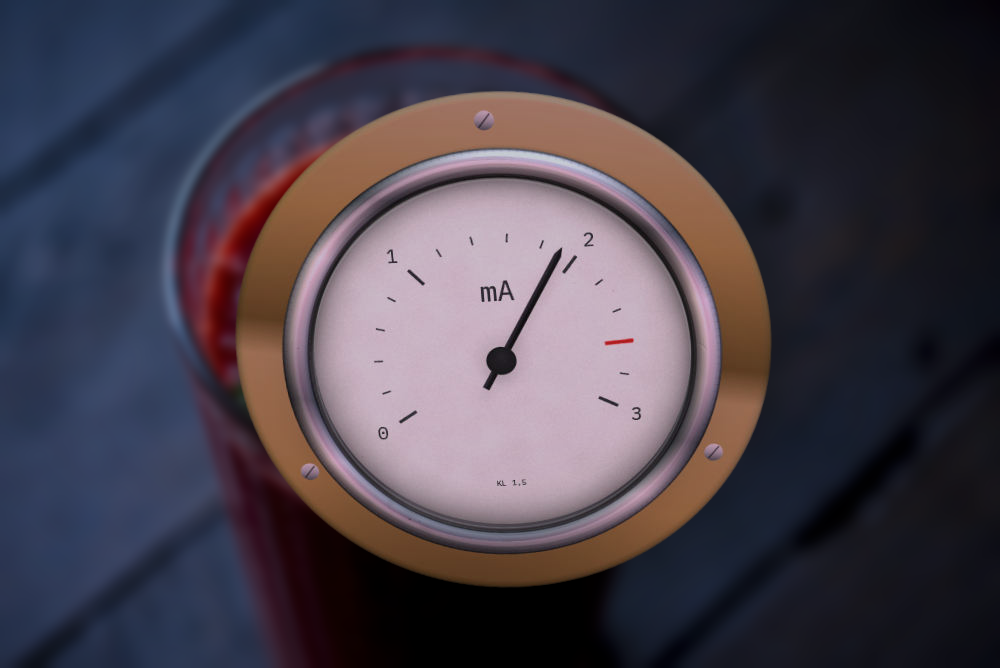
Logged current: 1.9 mA
